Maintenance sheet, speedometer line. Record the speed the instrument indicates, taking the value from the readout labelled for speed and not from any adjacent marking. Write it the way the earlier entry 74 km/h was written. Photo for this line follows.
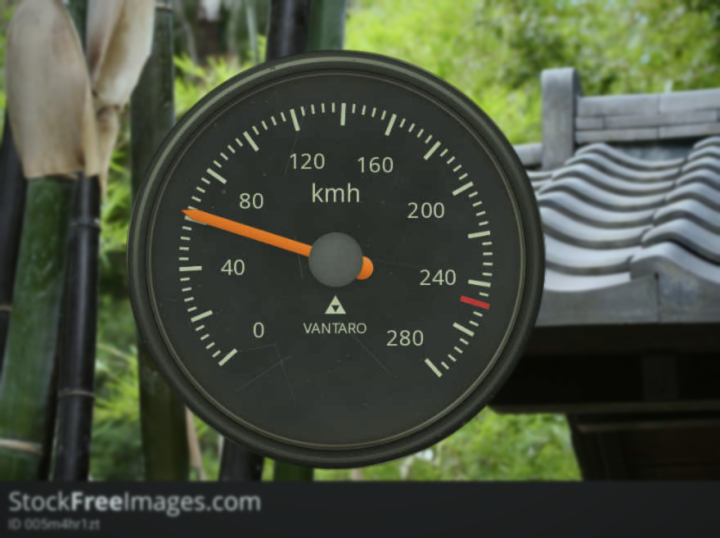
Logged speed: 62 km/h
